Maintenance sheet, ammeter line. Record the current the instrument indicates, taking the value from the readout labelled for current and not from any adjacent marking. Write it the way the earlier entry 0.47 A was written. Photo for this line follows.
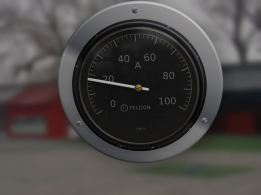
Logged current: 18 A
